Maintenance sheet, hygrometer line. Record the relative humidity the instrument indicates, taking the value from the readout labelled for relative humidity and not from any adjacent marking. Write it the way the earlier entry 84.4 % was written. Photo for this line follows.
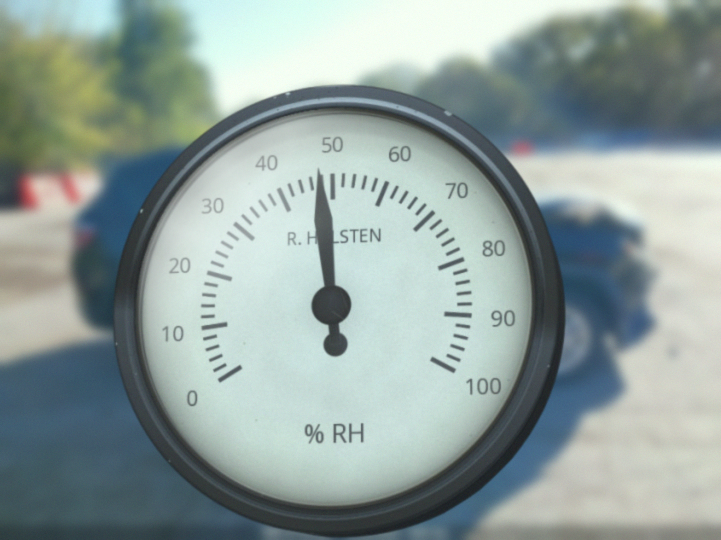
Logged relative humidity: 48 %
